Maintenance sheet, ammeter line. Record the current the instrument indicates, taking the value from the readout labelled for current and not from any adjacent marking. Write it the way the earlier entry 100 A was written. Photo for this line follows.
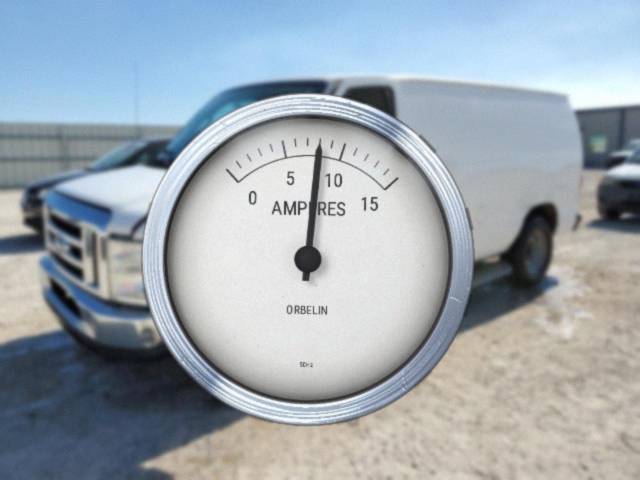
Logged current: 8 A
